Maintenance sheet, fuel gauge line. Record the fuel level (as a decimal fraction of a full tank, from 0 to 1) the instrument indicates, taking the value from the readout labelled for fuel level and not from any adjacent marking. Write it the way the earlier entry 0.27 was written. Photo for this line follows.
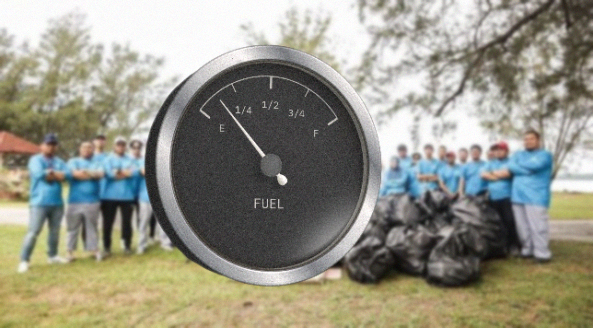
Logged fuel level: 0.125
